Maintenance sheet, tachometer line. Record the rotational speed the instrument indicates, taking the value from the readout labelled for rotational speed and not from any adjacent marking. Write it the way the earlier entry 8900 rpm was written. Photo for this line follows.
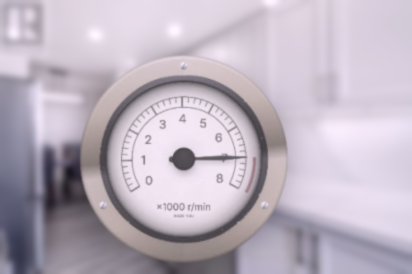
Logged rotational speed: 7000 rpm
